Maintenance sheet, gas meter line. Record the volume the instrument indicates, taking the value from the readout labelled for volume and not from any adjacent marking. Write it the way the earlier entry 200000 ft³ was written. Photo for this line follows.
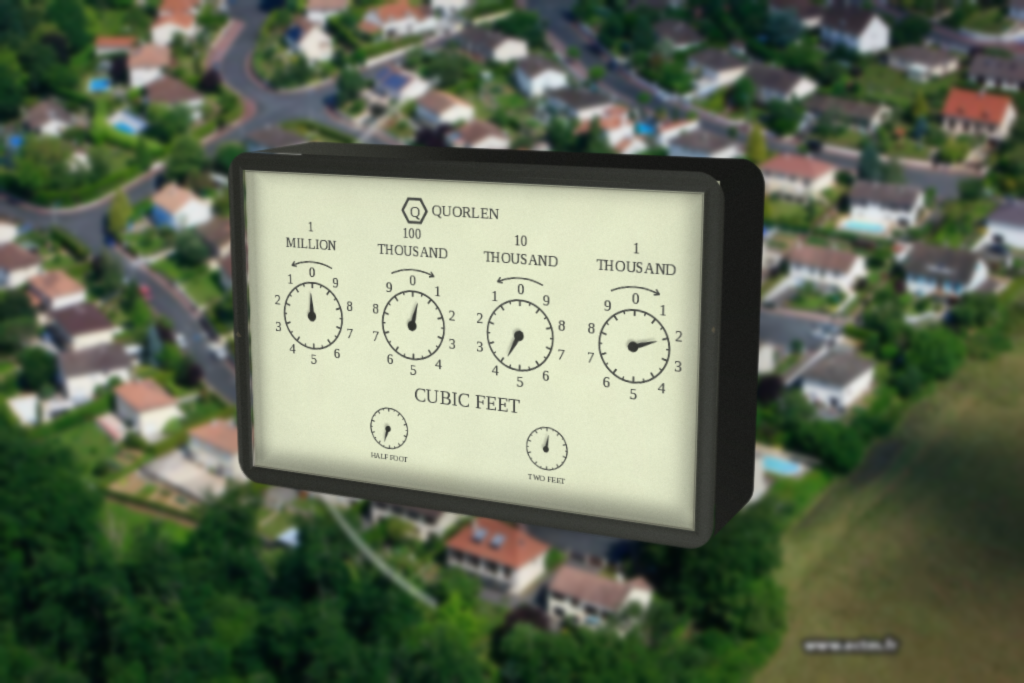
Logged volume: 4200 ft³
